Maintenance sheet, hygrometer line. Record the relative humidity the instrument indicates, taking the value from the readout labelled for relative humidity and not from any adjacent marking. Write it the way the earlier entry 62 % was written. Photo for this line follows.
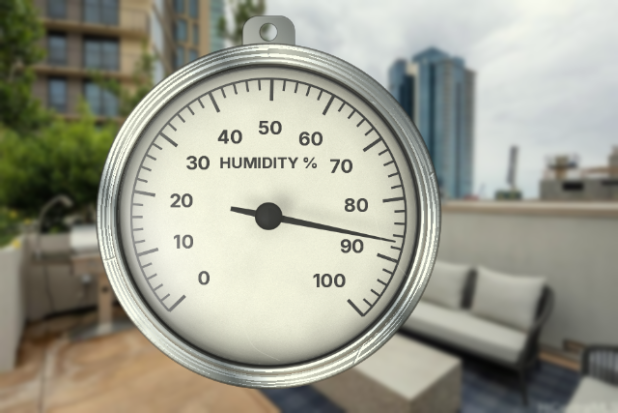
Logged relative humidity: 87 %
